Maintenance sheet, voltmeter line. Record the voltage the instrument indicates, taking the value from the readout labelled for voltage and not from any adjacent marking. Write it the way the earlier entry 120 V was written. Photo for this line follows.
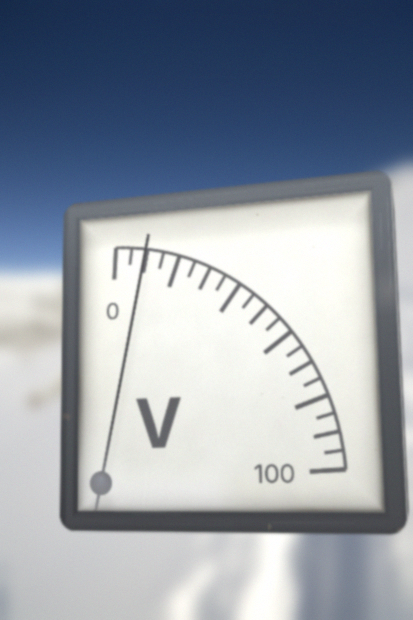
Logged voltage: 10 V
